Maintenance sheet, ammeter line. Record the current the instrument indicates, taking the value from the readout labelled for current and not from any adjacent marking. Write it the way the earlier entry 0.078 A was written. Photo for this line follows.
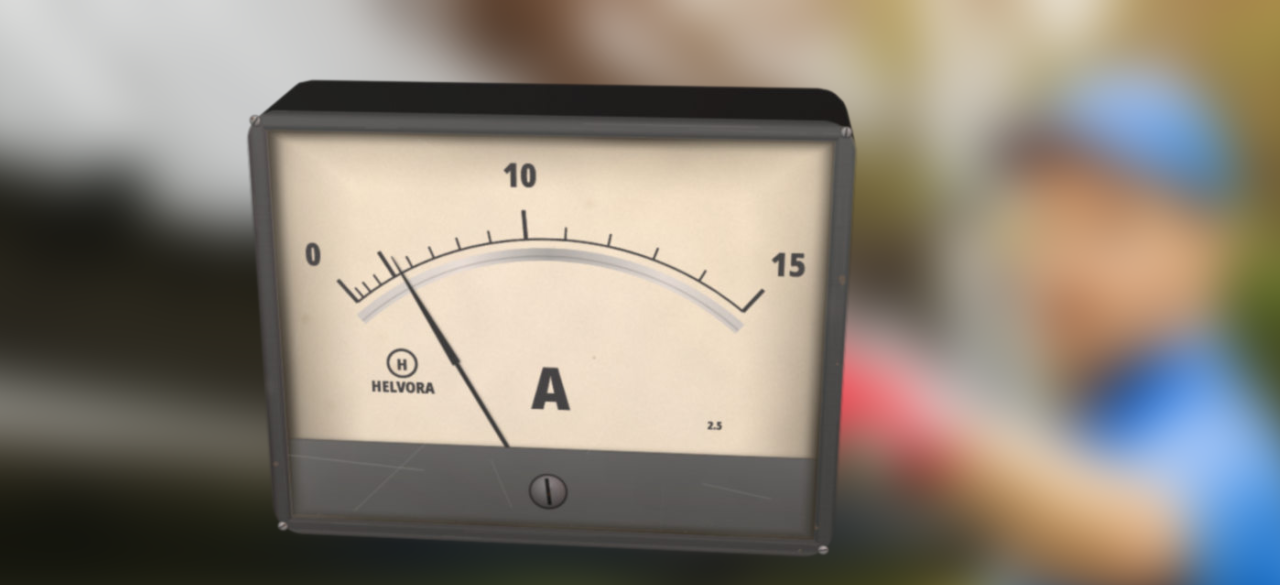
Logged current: 5.5 A
